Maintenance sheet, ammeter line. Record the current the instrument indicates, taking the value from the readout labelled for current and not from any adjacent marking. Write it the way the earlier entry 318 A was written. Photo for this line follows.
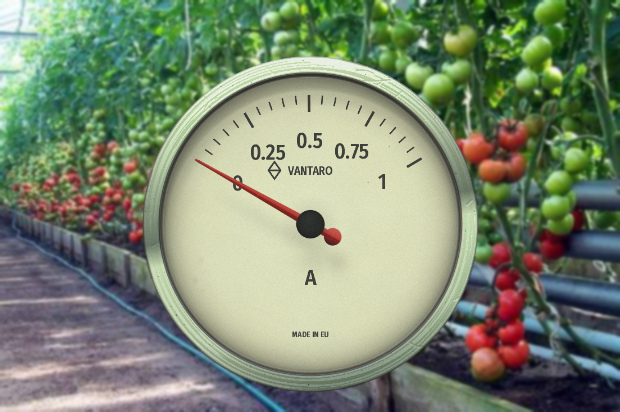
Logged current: 0 A
